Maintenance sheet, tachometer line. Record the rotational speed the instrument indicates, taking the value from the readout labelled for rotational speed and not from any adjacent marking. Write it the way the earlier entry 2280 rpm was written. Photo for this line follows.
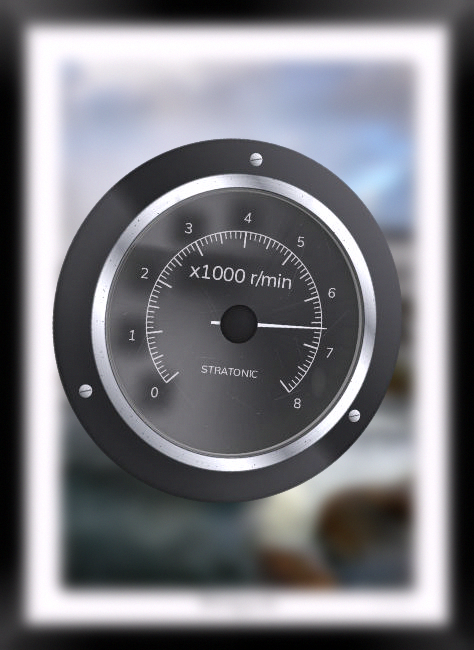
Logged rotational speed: 6600 rpm
